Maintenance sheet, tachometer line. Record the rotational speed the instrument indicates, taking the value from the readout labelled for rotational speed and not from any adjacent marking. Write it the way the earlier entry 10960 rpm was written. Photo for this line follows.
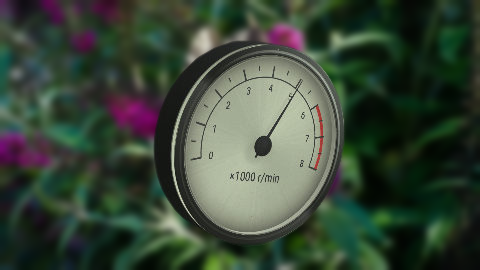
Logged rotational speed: 5000 rpm
